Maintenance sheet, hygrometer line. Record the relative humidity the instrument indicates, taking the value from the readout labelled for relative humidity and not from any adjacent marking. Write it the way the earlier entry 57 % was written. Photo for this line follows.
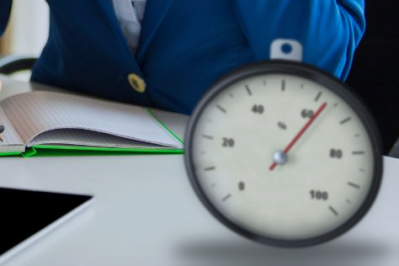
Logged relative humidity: 62.5 %
